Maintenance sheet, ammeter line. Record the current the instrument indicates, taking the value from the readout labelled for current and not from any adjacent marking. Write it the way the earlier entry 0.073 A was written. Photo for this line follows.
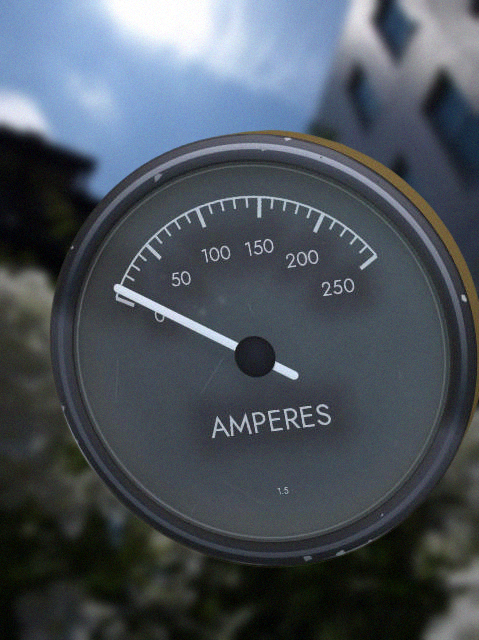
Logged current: 10 A
